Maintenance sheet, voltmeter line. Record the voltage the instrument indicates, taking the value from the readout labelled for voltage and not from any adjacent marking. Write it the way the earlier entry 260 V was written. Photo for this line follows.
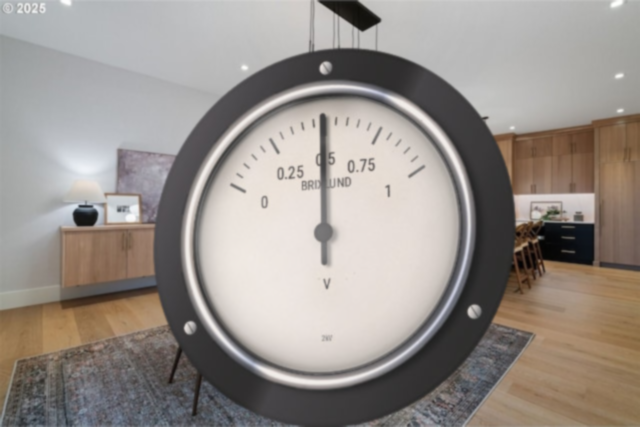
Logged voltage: 0.5 V
